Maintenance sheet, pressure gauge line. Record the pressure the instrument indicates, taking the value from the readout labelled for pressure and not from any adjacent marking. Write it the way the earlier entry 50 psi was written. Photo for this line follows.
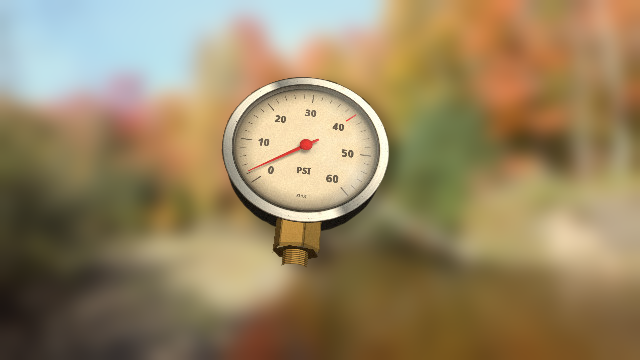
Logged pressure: 2 psi
